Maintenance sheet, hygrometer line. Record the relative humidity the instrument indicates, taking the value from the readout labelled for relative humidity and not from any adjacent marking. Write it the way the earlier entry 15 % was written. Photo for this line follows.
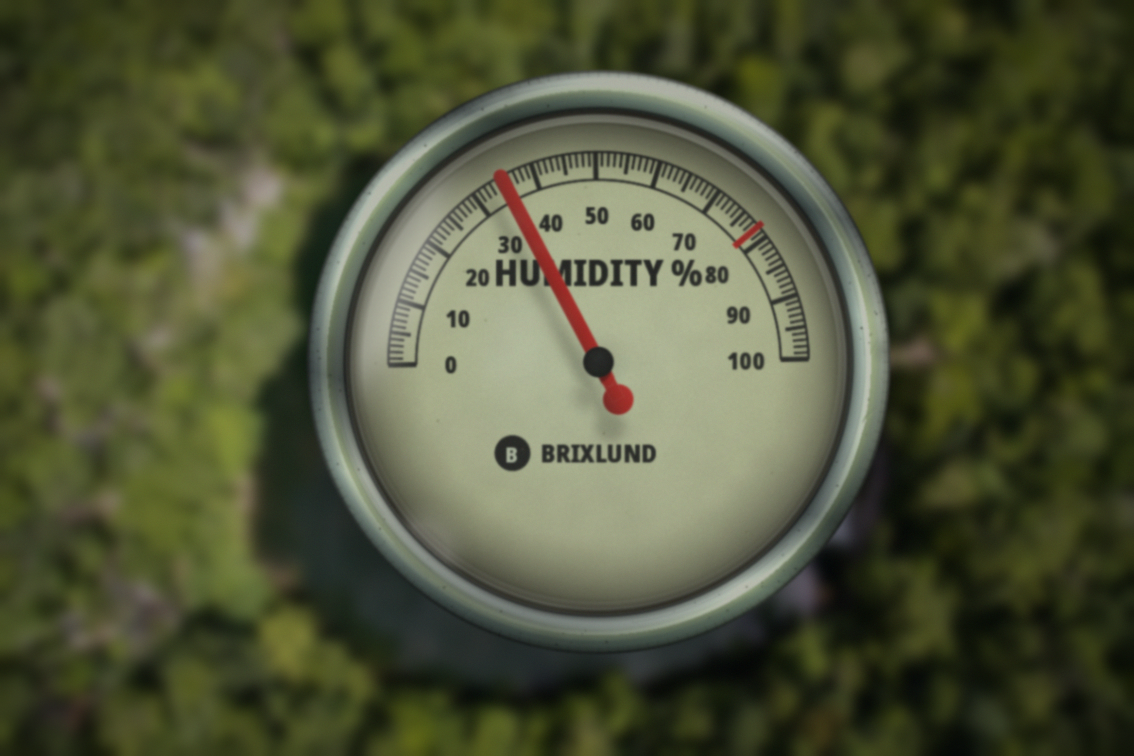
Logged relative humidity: 35 %
